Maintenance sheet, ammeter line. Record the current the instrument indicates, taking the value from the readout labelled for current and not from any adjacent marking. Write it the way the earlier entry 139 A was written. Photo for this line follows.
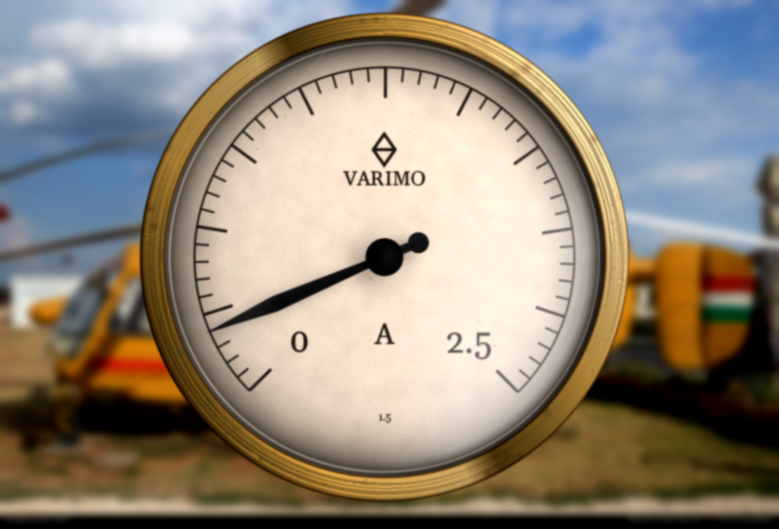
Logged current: 0.2 A
